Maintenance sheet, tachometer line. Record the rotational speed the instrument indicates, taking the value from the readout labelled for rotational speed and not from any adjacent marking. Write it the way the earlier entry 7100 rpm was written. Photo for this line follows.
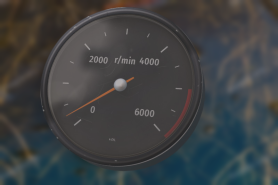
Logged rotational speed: 250 rpm
